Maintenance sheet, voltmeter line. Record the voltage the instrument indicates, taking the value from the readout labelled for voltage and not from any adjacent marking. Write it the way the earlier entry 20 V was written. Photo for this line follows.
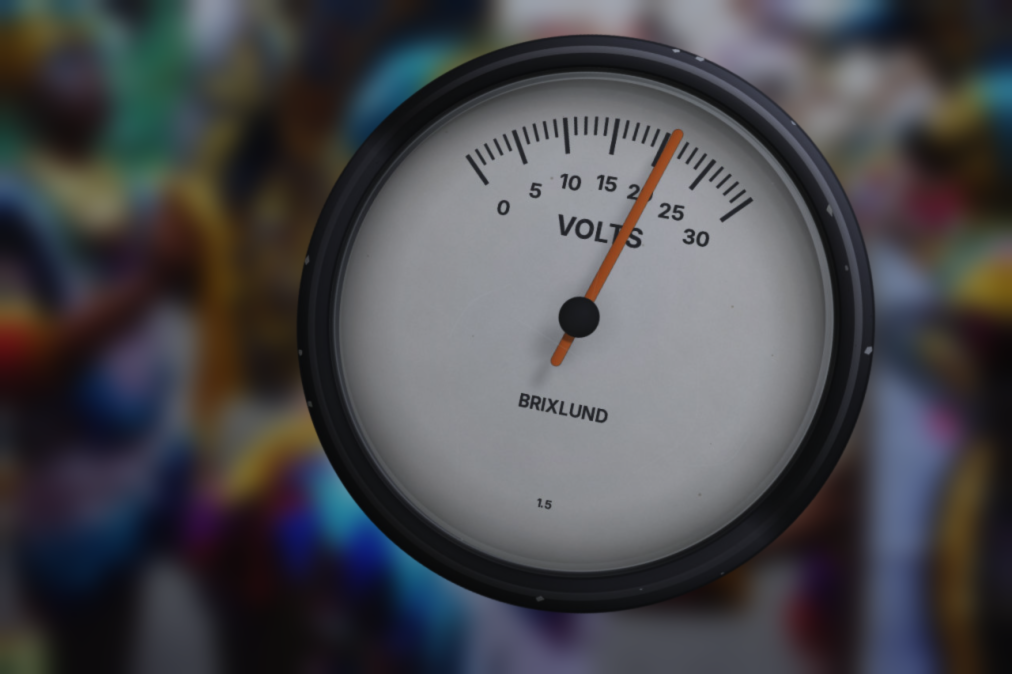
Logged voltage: 21 V
